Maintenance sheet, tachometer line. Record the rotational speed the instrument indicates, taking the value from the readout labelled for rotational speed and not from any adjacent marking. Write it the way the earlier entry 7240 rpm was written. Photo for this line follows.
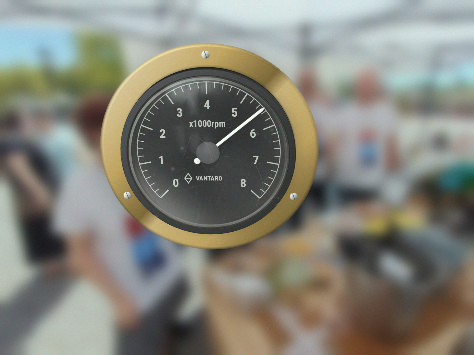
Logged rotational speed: 5500 rpm
